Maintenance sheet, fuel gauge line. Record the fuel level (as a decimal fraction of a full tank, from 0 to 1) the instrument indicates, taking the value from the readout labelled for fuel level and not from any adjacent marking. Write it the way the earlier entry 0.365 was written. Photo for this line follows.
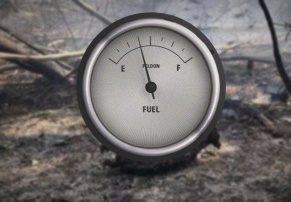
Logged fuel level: 0.375
